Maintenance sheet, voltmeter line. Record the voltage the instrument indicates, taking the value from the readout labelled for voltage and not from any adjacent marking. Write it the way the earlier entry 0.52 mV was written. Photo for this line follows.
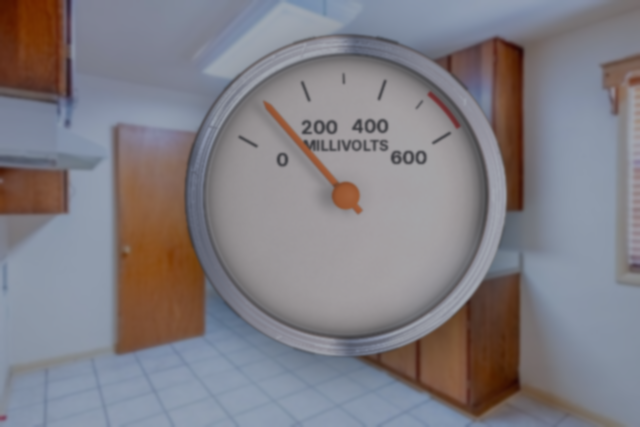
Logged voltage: 100 mV
